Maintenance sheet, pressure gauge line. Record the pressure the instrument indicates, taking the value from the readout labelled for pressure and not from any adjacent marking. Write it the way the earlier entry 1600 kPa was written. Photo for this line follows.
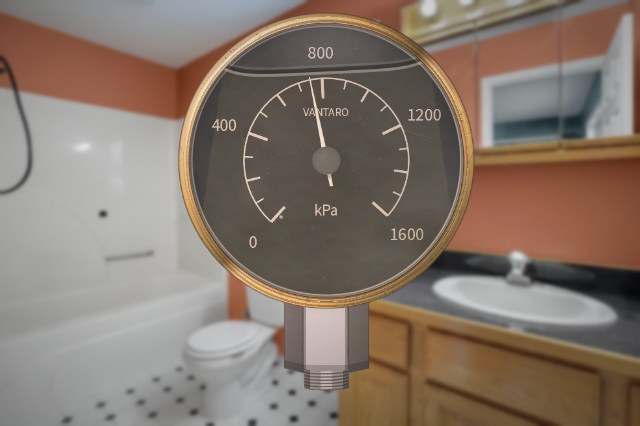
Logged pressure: 750 kPa
